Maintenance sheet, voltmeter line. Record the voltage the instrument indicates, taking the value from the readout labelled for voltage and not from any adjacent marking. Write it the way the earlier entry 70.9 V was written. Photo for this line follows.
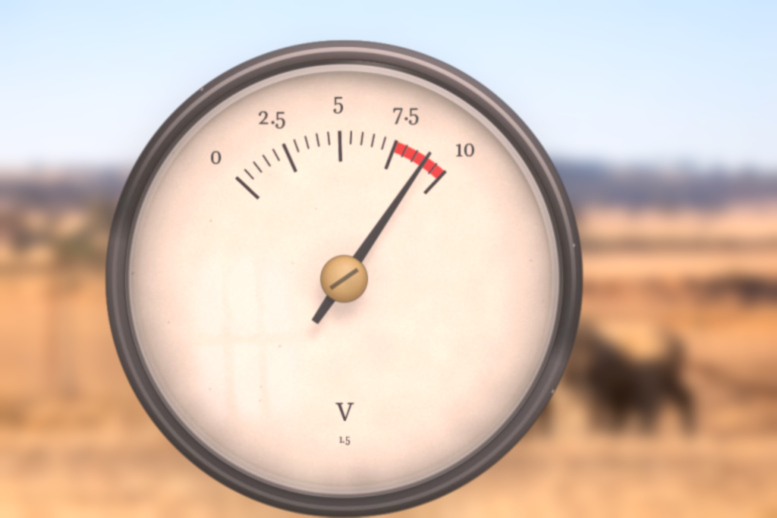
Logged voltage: 9 V
